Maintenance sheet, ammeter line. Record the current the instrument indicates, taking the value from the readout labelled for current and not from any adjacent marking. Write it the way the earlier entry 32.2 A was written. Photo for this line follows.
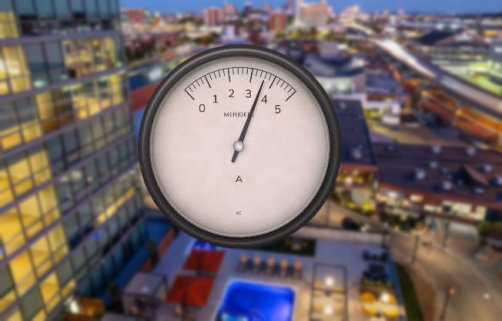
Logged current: 3.6 A
